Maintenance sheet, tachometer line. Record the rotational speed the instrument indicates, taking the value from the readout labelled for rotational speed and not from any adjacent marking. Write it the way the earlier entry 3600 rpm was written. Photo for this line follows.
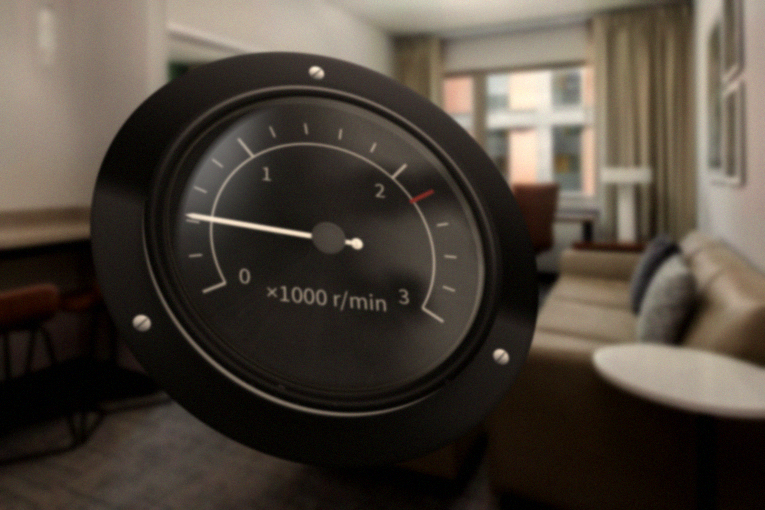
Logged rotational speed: 400 rpm
